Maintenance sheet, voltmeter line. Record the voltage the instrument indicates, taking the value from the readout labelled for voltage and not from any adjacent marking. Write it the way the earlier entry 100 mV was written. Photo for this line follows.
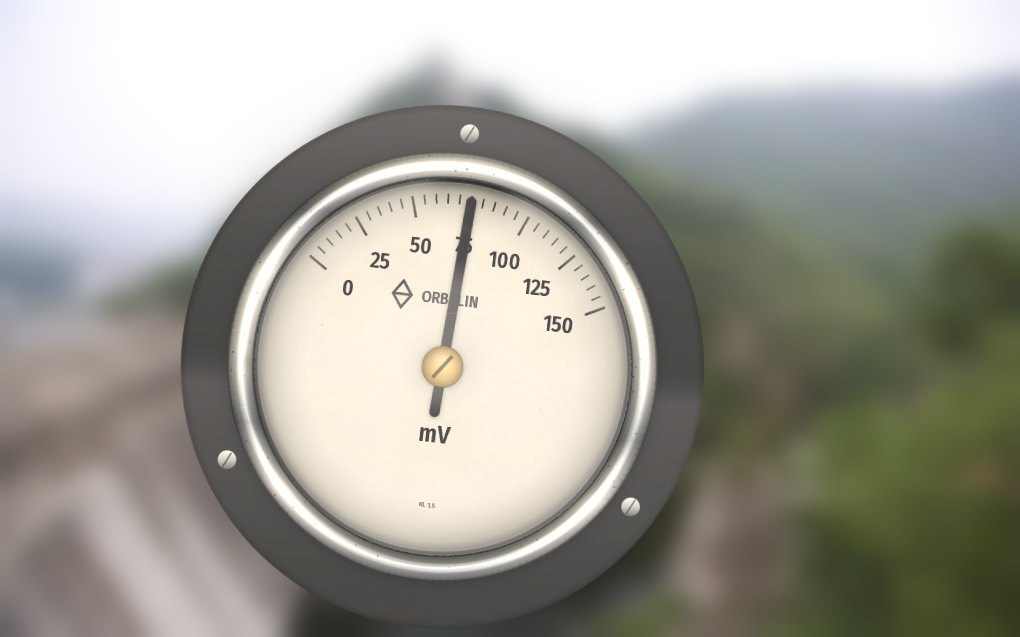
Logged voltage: 75 mV
